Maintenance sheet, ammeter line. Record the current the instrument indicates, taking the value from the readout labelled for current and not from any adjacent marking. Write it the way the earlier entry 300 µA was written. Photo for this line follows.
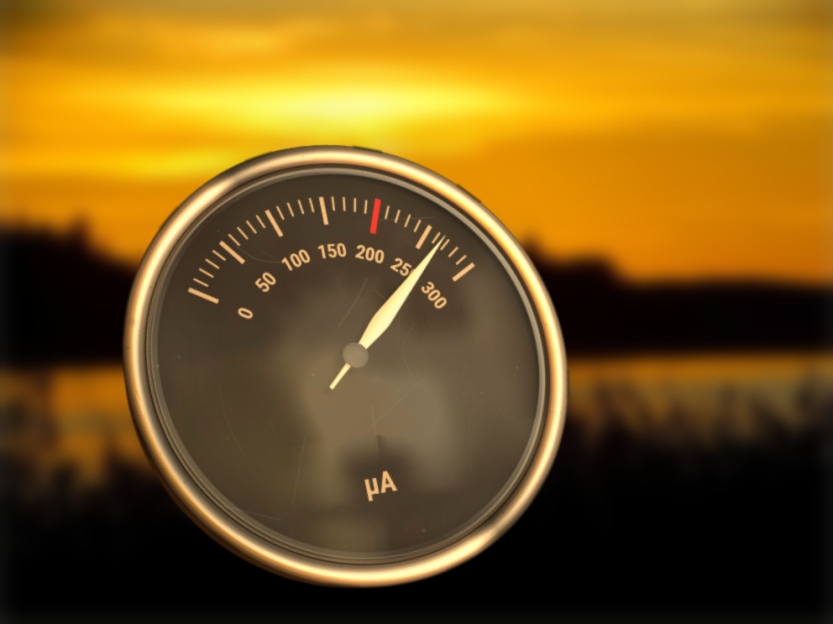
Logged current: 265 µA
